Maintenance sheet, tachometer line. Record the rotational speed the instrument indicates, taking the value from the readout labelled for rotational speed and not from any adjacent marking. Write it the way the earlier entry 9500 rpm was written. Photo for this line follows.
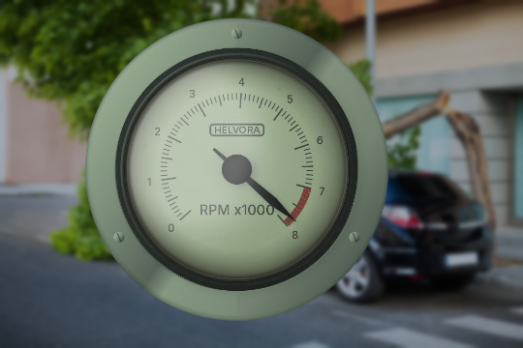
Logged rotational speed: 7800 rpm
